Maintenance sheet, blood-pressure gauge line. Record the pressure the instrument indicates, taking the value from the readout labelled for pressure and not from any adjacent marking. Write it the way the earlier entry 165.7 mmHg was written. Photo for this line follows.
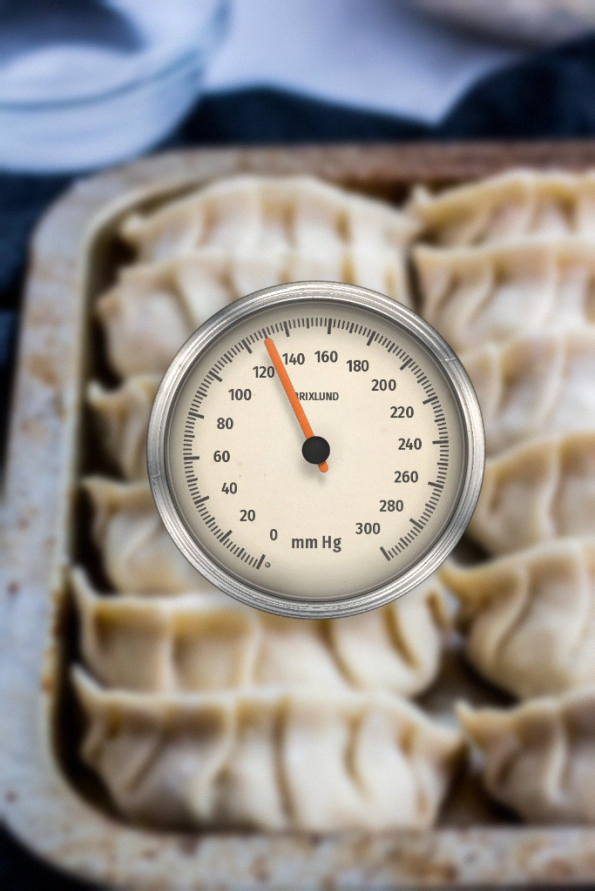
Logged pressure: 130 mmHg
